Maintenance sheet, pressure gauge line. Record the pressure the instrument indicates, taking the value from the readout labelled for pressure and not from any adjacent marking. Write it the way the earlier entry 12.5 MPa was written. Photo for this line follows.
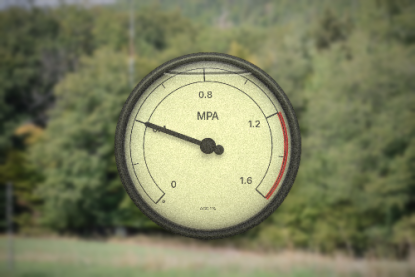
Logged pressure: 0.4 MPa
